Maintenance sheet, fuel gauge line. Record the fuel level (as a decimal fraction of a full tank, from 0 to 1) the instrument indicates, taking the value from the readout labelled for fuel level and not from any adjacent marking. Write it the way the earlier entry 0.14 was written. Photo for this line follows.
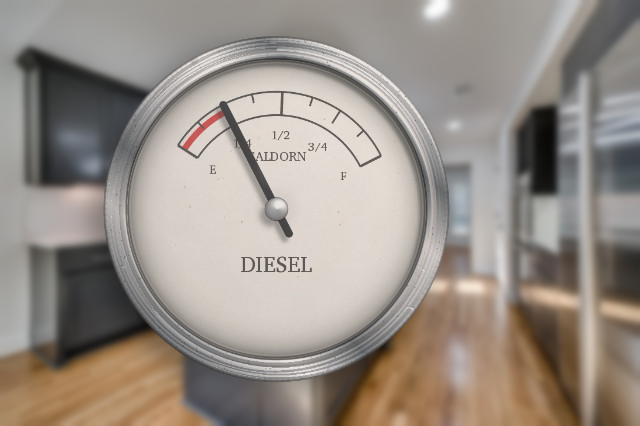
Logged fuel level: 0.25
